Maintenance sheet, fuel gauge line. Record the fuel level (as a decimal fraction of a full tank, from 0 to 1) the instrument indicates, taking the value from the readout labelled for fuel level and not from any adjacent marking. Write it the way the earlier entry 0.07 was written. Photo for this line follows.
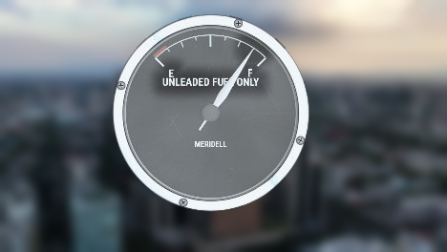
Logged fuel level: 0.875
